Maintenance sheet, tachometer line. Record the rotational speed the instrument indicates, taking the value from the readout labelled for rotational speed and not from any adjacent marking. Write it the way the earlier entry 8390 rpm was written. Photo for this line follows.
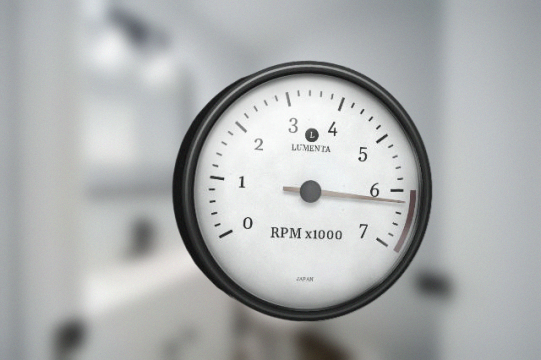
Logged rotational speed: 6200 rpm
